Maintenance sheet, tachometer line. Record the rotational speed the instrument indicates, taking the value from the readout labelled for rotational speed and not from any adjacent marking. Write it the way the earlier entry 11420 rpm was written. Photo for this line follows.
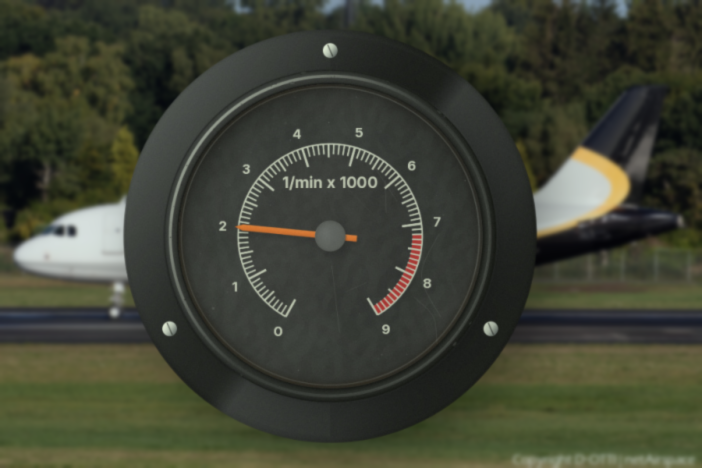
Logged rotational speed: 2000 rpm
